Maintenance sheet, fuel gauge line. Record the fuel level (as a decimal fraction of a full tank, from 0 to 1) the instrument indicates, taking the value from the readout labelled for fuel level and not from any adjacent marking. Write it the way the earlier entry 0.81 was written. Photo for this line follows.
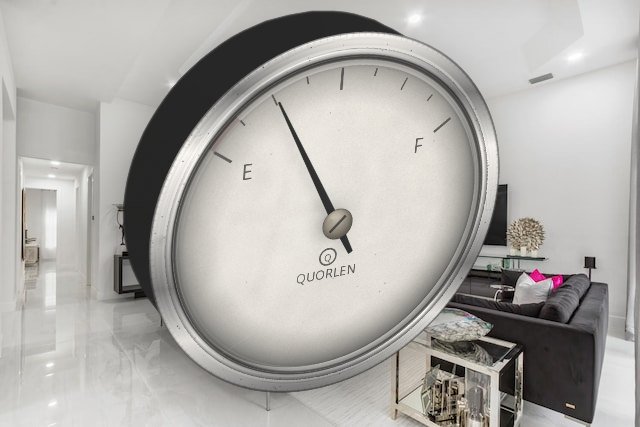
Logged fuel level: 0.25
